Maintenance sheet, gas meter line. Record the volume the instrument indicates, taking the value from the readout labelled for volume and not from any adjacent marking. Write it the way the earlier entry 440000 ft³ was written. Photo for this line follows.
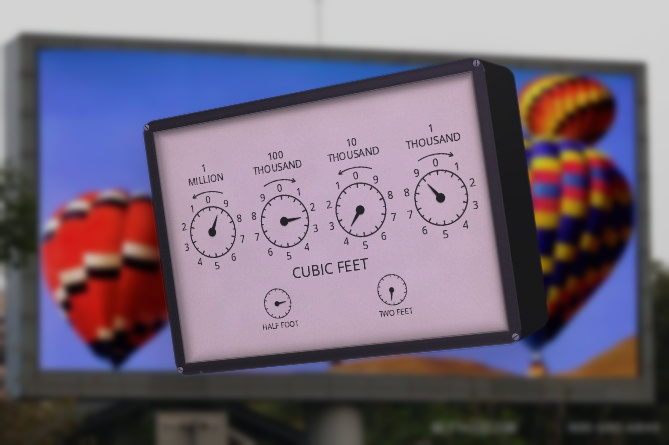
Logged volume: 923900 ft³
